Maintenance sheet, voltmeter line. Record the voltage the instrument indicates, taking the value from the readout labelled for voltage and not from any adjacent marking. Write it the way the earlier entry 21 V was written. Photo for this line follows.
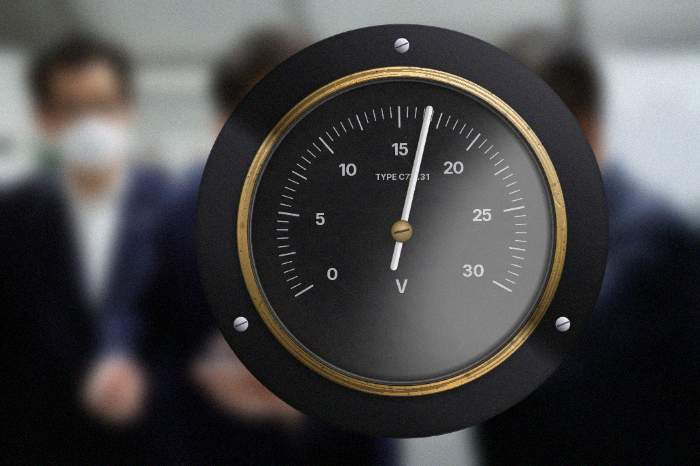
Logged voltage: 16.75 V
